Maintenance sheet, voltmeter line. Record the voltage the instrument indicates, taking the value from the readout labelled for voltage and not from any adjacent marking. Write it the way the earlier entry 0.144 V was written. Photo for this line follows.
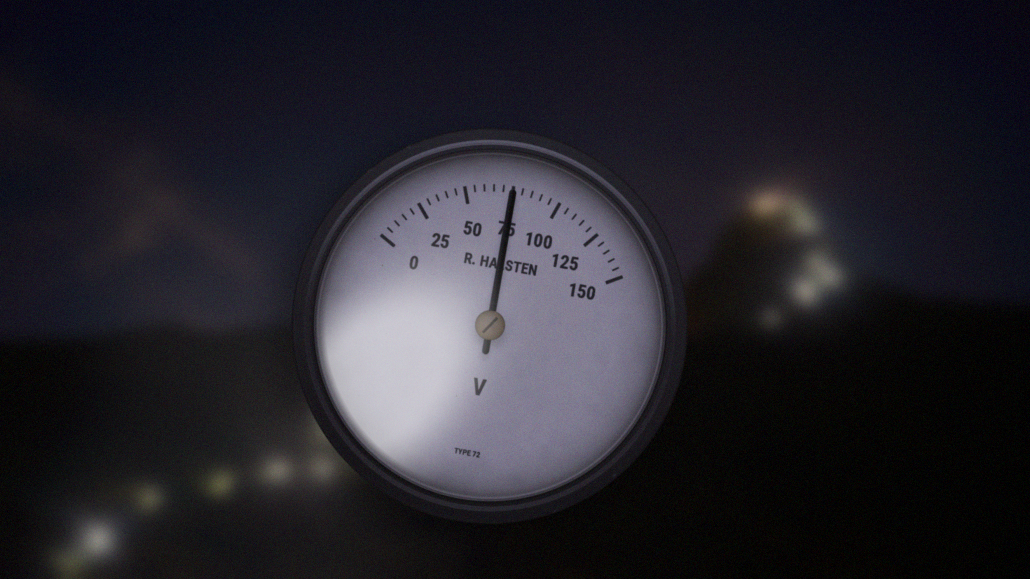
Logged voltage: 75 V
